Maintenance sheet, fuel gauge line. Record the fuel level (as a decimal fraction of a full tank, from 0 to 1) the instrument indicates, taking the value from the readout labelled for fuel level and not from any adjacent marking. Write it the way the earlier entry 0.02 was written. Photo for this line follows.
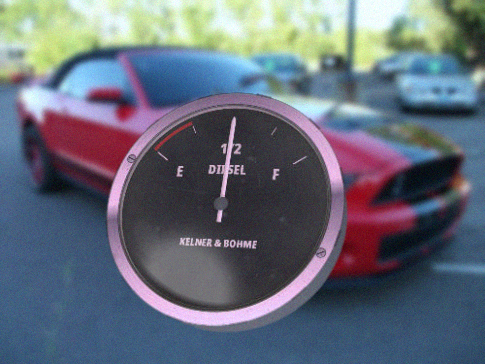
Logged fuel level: 0.5
